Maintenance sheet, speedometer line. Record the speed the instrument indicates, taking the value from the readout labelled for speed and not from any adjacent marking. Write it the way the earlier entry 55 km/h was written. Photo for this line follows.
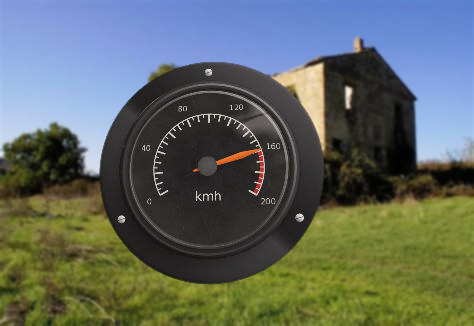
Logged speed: 160 km/h
